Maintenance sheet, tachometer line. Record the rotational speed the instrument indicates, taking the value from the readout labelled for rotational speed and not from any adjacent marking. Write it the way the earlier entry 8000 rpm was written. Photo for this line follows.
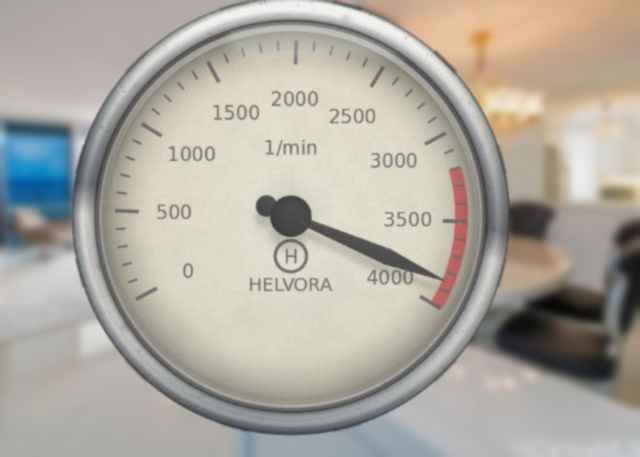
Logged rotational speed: 3850 rpm
